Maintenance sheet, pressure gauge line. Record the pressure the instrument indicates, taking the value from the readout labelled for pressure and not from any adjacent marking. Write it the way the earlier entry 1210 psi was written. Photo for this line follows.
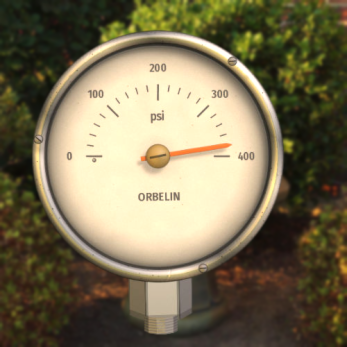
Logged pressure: 380 psi
